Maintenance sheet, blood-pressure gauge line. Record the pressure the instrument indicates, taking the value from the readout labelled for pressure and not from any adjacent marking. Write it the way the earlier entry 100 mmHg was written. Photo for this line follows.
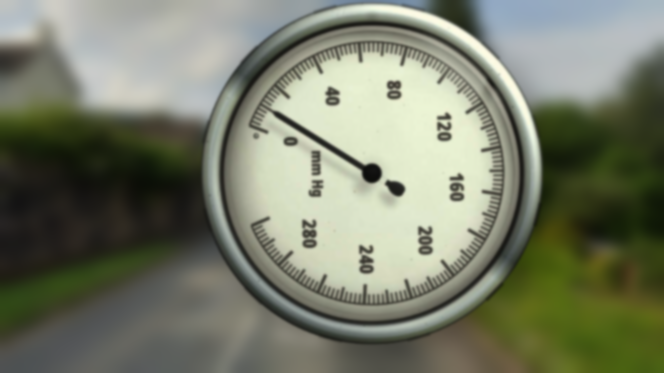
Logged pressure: 10 mmHg
